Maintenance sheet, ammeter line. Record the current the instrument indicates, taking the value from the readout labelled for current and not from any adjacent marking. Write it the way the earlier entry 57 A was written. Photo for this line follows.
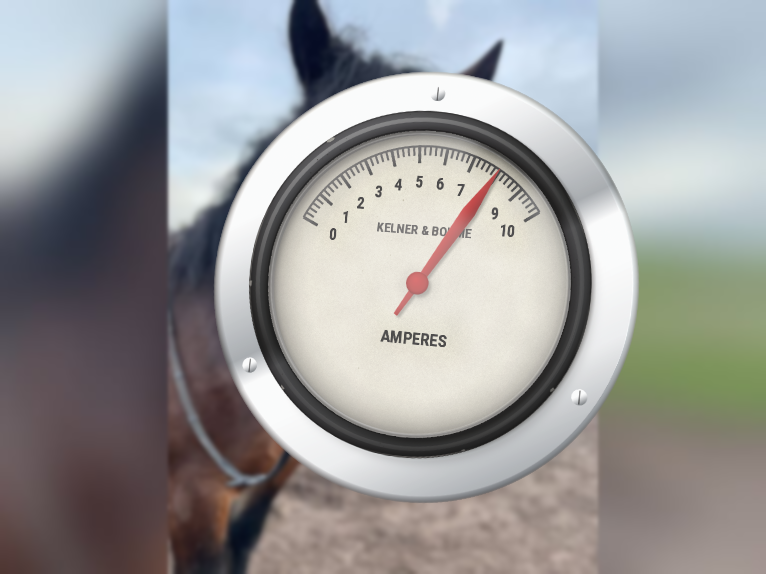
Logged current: 8 A
